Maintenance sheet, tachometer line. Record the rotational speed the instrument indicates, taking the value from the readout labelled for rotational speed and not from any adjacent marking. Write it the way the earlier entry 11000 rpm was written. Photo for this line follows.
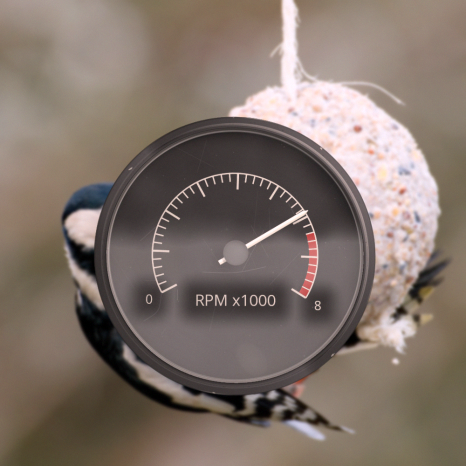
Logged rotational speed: 5900 rpm
